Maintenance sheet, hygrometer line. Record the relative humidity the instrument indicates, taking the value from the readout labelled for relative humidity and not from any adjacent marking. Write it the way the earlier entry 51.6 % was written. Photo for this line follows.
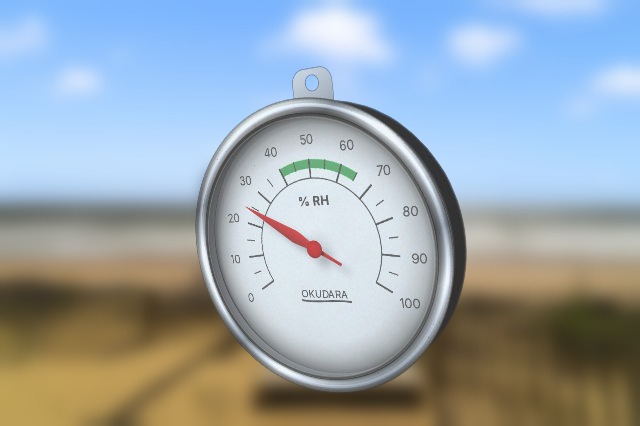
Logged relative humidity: 25 %
